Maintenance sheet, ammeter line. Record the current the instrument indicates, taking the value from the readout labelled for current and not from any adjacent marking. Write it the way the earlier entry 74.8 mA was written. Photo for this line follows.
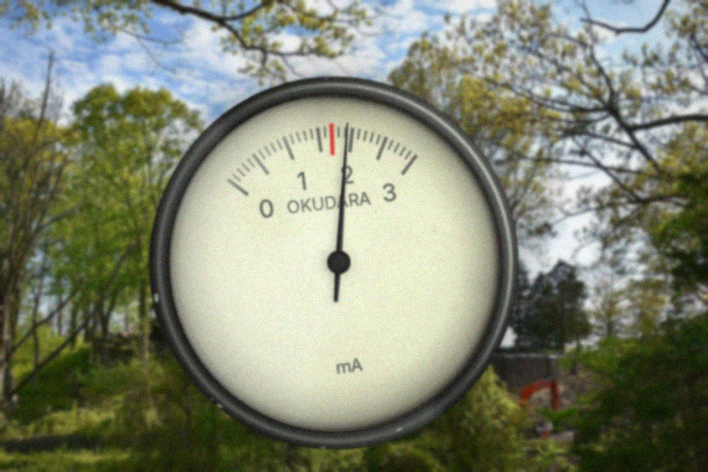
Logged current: 1.9 mA
